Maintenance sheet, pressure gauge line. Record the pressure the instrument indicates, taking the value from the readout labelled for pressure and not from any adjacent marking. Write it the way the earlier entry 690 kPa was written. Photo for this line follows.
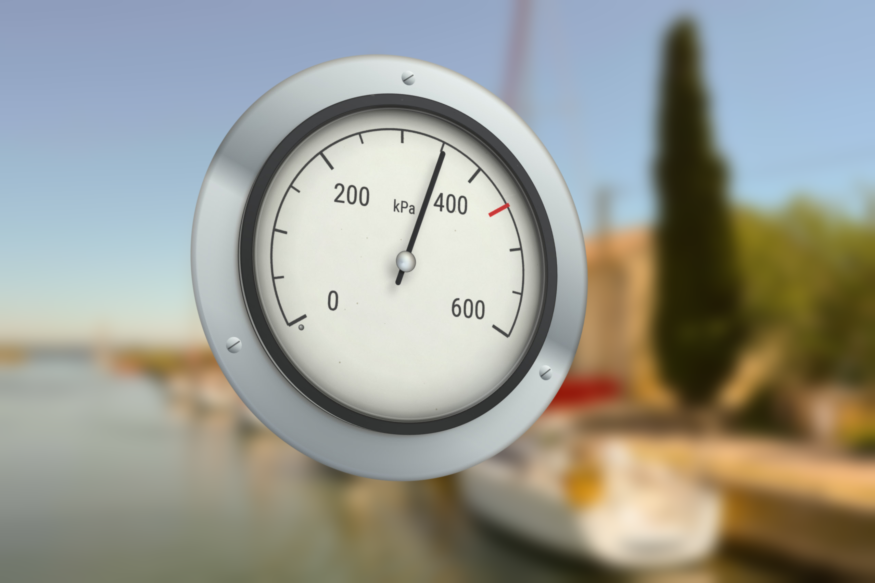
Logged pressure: 350 kPa
